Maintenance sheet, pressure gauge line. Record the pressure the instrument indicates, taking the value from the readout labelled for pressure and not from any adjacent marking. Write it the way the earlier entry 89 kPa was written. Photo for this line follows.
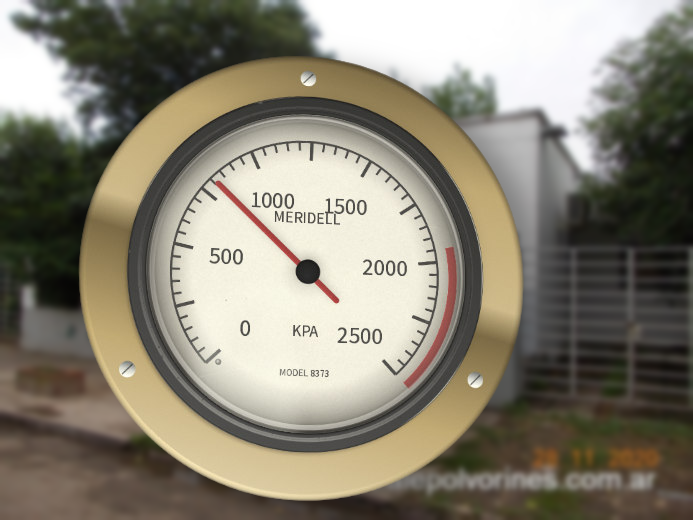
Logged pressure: 800 kPa
